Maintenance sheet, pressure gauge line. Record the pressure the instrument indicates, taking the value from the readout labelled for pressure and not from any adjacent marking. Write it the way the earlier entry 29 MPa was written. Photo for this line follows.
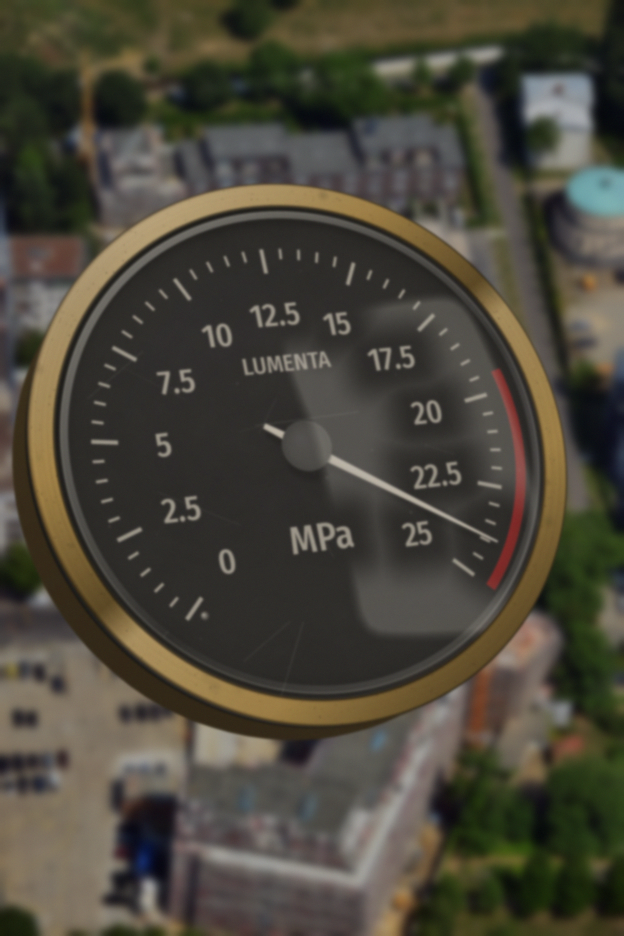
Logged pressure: 24 MPa
